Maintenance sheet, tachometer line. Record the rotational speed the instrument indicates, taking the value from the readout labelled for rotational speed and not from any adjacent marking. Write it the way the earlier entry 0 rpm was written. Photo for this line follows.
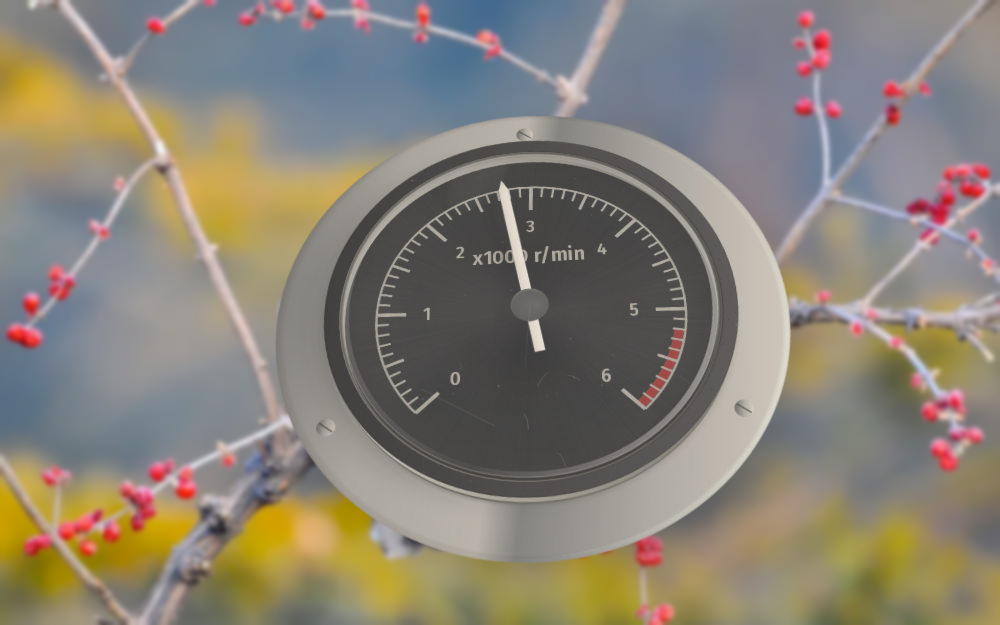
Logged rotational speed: 2750 rpm
